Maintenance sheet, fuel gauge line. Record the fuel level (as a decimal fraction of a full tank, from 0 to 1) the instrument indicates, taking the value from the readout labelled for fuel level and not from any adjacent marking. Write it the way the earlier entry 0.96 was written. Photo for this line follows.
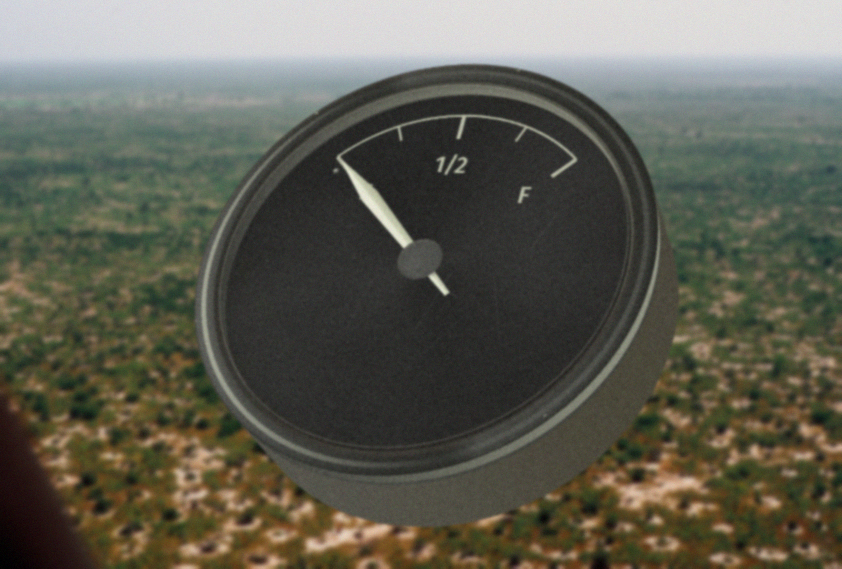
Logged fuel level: 0
